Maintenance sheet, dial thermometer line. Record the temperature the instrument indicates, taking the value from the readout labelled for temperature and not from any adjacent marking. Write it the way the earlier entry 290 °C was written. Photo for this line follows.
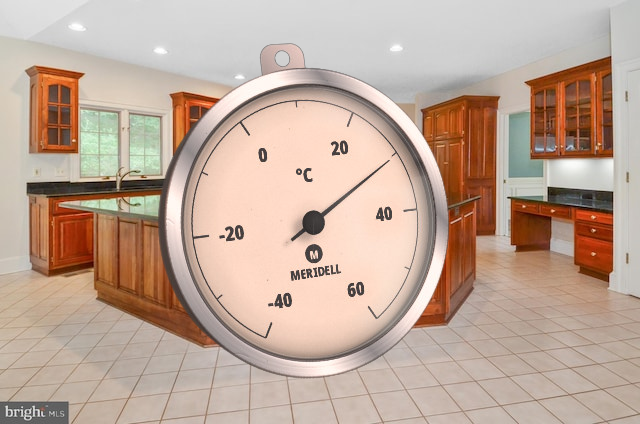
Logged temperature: 30 °C
